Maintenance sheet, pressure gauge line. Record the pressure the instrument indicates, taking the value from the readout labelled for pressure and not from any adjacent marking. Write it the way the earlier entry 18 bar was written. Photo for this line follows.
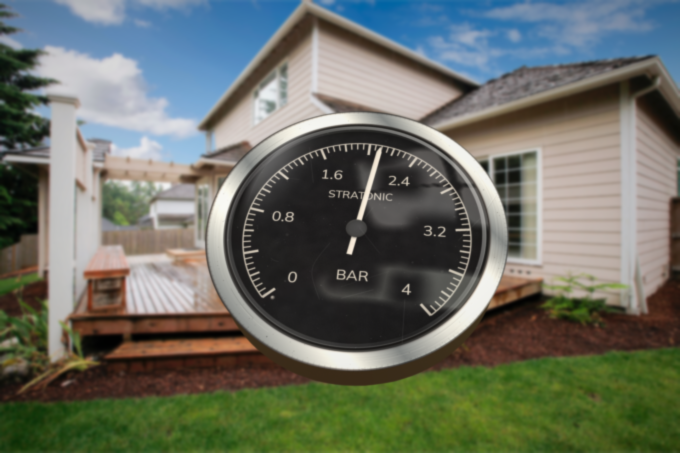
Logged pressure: 2.1 bar
